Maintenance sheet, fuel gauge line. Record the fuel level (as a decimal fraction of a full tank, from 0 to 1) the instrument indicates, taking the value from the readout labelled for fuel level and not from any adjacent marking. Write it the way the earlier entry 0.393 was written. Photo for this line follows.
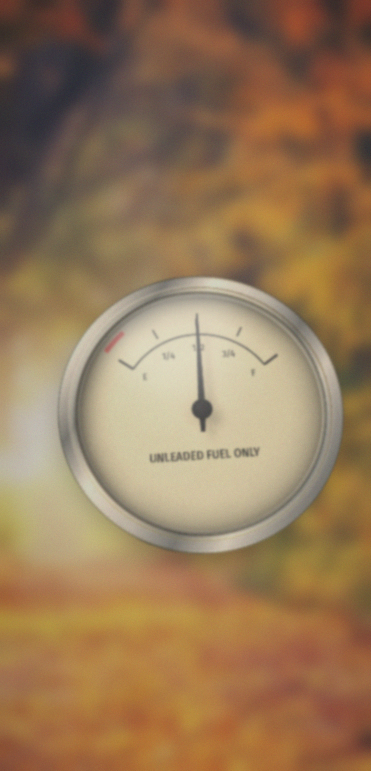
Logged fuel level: 0.5
